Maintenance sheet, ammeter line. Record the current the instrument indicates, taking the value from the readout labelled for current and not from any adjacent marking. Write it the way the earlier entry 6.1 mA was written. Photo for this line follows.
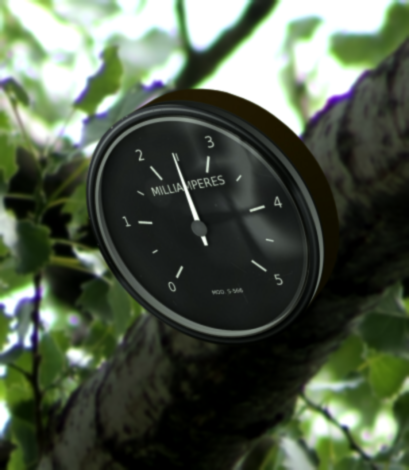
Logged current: 2.5 mA
